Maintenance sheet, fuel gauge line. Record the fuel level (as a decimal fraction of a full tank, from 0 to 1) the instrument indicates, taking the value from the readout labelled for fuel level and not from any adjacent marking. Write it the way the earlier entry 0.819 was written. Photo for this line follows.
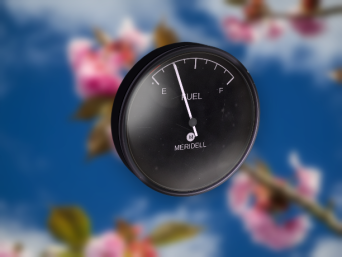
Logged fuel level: 0.25
